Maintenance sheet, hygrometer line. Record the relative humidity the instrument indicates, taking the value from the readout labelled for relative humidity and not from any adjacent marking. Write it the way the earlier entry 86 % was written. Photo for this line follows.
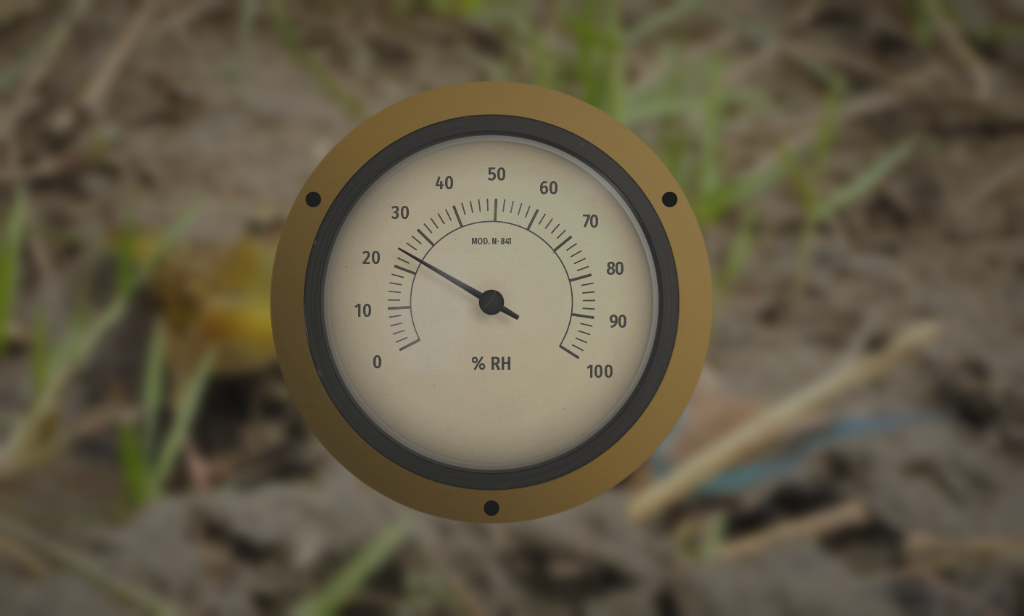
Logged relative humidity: 24 %
